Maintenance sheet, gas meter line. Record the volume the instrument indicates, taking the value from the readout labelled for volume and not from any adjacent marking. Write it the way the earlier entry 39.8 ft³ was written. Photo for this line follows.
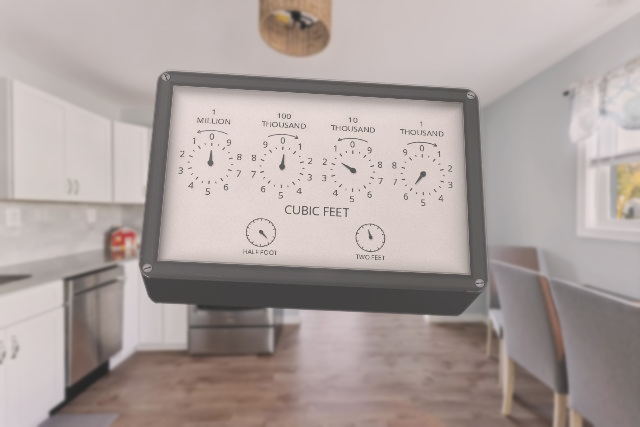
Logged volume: 1600 ft³
